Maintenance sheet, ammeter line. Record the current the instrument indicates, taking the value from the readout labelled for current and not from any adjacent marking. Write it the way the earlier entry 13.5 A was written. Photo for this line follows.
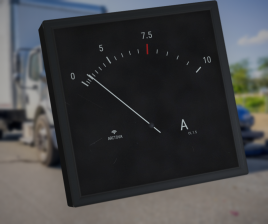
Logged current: 2.5 A
